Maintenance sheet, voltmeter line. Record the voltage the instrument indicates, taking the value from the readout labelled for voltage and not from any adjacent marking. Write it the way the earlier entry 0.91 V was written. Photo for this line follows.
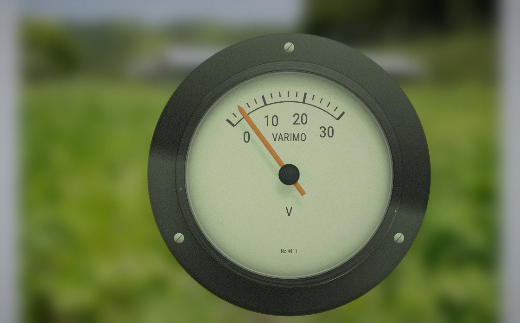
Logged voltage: 4 V
